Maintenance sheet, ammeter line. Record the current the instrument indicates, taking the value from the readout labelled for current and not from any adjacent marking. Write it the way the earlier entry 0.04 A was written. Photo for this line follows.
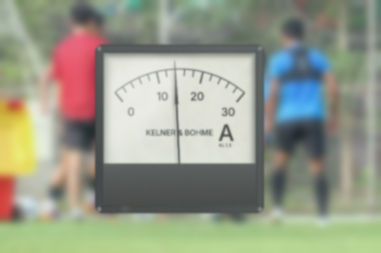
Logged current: 14 A
